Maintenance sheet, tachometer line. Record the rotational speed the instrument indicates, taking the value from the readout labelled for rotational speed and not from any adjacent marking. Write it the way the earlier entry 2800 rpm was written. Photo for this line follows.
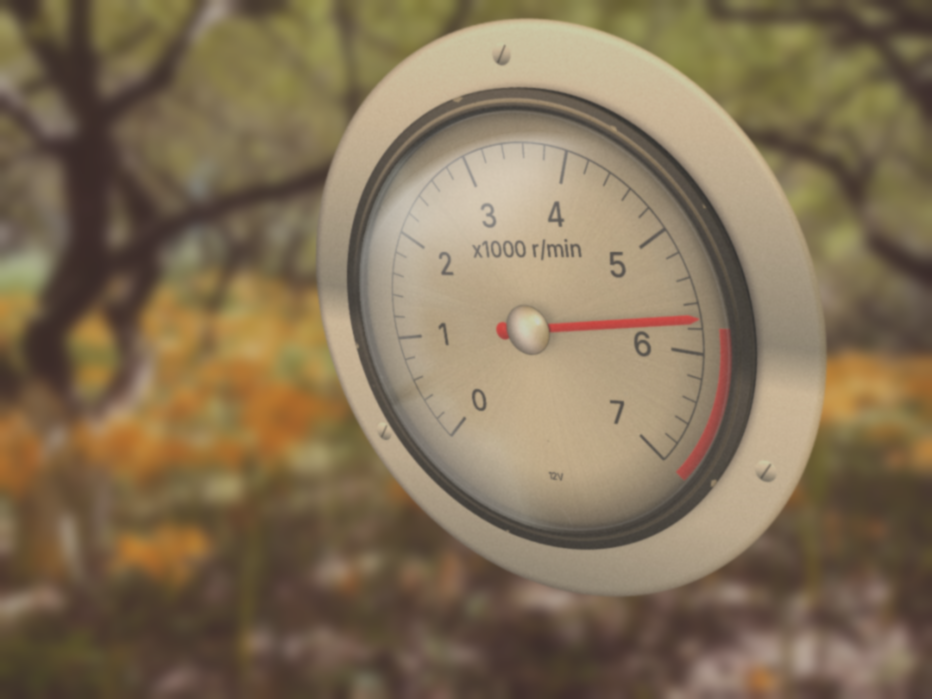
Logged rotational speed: 5700 rpm
